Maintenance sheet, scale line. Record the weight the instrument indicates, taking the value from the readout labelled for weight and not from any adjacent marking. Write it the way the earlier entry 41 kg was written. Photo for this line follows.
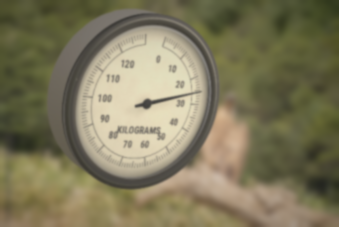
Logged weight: 25 kg
